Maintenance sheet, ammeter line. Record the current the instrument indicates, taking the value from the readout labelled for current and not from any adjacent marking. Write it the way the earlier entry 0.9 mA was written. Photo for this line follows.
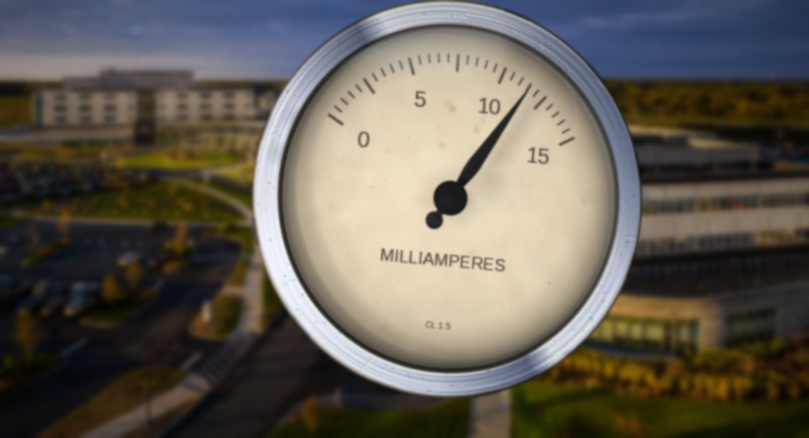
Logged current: 11.5 mA
